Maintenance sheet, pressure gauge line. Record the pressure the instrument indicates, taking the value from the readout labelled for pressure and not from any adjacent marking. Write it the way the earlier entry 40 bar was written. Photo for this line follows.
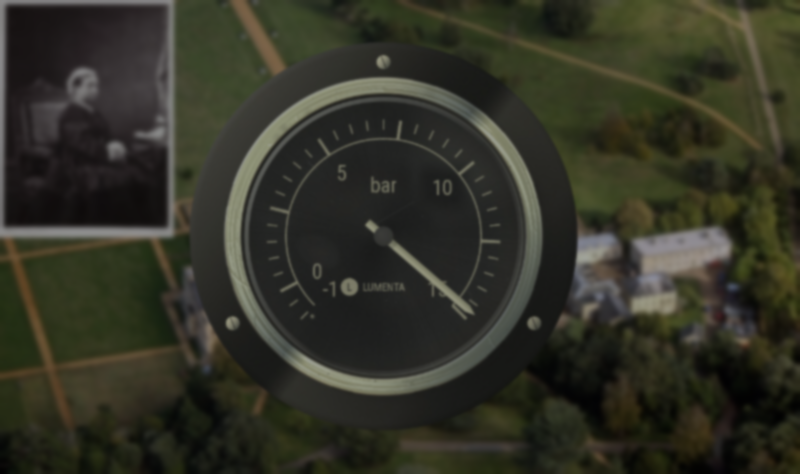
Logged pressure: 14.75 bar
